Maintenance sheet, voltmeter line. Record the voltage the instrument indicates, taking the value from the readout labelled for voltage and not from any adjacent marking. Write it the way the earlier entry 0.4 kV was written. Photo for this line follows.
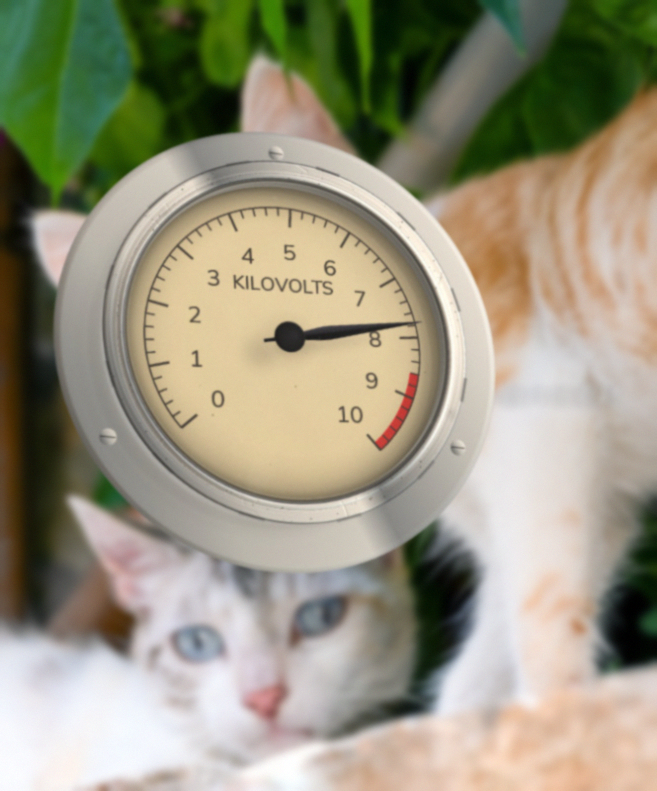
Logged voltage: 7.8 kV
